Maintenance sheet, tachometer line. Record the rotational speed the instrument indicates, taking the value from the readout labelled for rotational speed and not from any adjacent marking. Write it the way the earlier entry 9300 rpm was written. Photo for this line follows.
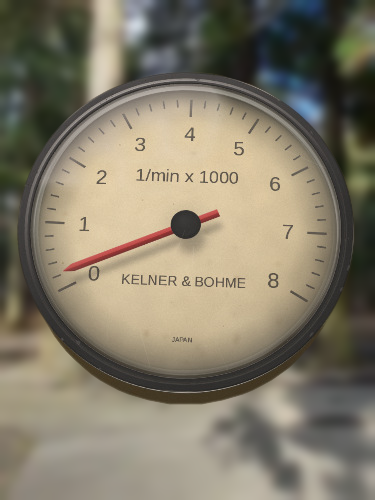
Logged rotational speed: 200 rpm
